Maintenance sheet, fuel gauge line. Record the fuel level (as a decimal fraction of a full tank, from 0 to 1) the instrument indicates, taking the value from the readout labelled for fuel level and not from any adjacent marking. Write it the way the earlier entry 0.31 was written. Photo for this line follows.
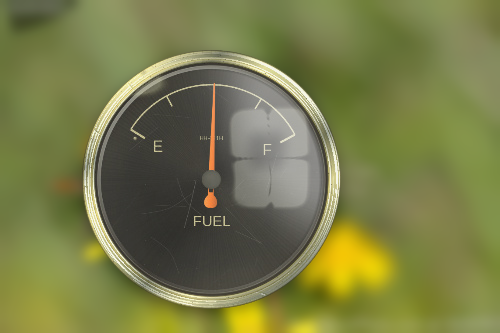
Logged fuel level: 0.5
